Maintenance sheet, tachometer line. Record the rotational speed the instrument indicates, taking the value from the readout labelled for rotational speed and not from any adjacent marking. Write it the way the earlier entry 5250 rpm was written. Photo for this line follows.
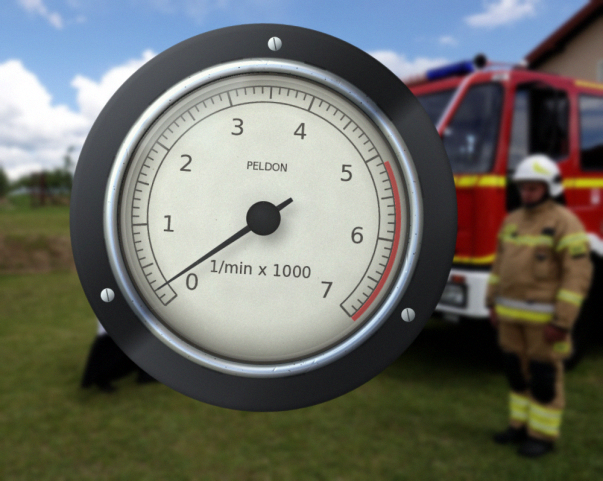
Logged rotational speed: 200 rpm
